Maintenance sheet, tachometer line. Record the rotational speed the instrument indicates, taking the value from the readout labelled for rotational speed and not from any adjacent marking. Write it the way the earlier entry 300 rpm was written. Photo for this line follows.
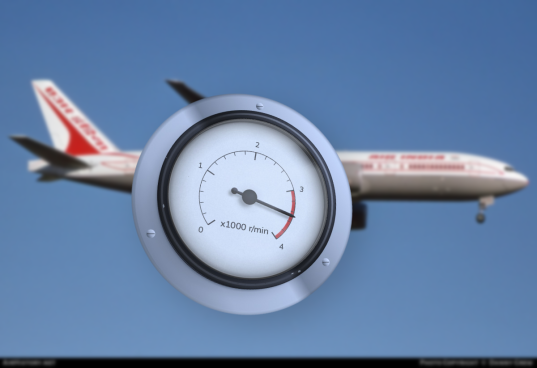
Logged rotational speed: 3500 rpm
